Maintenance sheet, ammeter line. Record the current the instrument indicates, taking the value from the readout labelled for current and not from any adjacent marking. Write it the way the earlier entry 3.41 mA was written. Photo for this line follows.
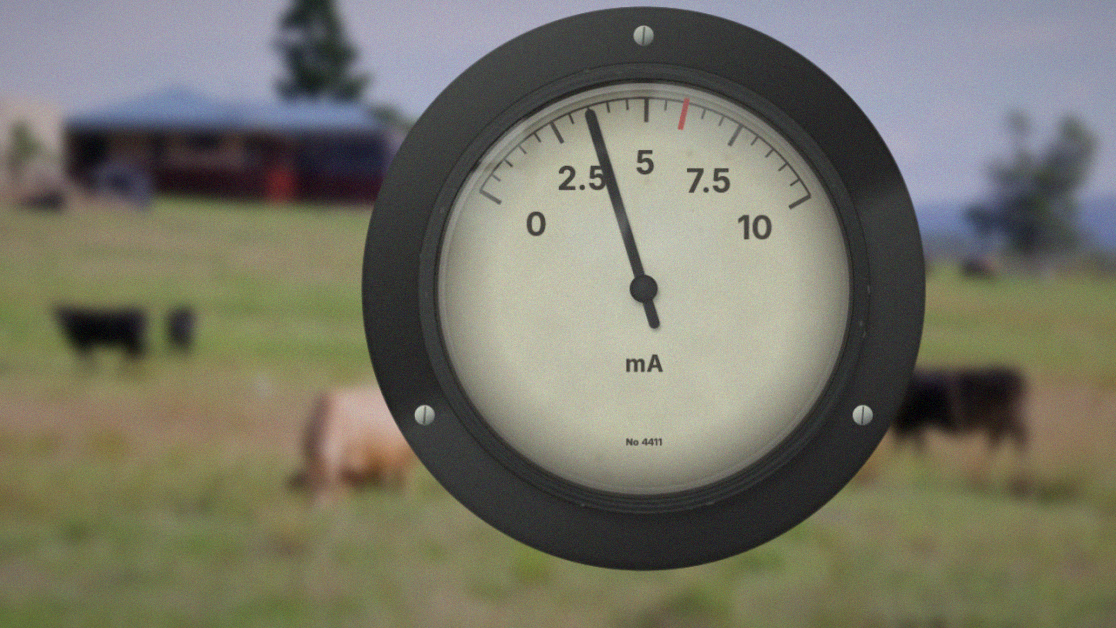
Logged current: 3.5 mA
